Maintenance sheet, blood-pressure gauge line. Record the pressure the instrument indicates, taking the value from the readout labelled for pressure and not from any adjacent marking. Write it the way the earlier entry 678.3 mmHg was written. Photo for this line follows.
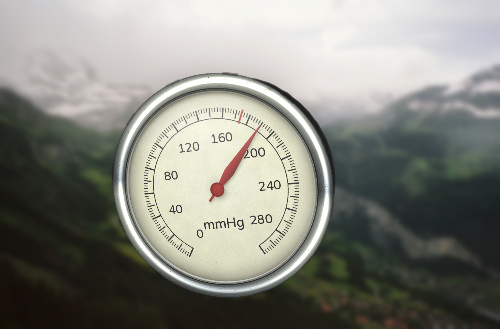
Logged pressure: 190 mmHg
